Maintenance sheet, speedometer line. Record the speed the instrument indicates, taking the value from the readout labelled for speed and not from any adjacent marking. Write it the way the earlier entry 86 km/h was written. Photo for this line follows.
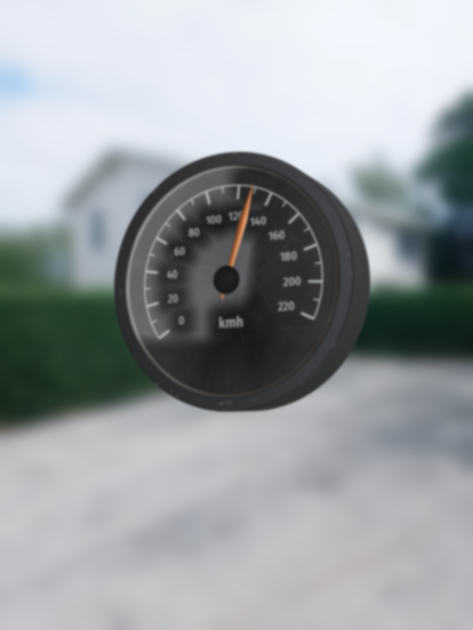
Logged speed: 130 km/h
